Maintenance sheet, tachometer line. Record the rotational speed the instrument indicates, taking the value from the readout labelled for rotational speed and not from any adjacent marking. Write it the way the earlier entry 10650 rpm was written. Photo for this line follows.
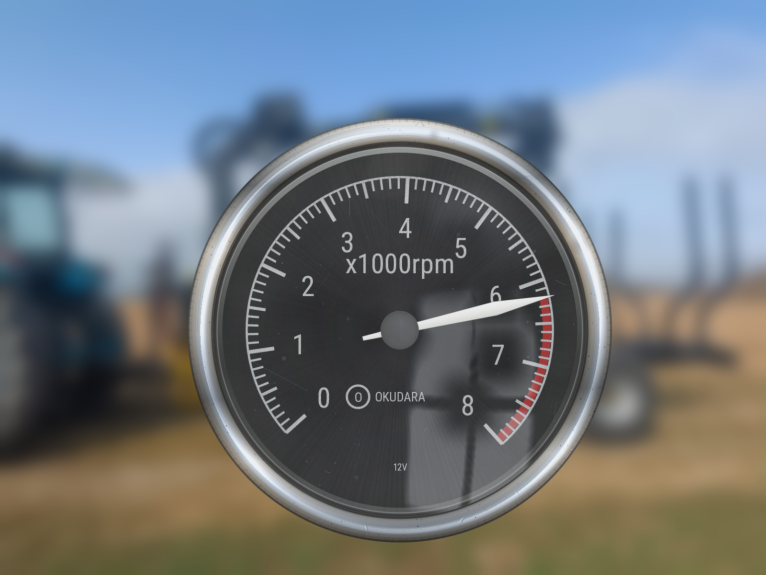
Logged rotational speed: 6200 rpm
